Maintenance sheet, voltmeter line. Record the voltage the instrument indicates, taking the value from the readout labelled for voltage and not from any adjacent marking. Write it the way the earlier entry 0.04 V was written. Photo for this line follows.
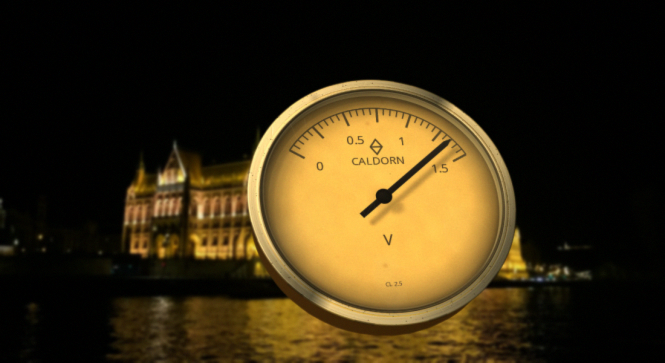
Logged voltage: 1.35 V
